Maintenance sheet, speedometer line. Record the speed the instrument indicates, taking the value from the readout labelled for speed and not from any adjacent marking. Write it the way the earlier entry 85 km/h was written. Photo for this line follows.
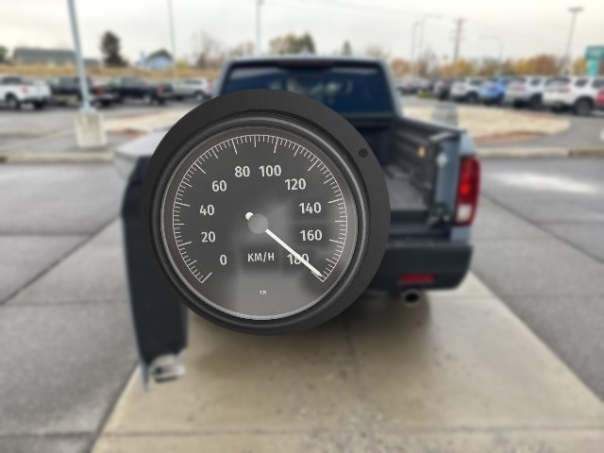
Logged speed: 178 km/h
